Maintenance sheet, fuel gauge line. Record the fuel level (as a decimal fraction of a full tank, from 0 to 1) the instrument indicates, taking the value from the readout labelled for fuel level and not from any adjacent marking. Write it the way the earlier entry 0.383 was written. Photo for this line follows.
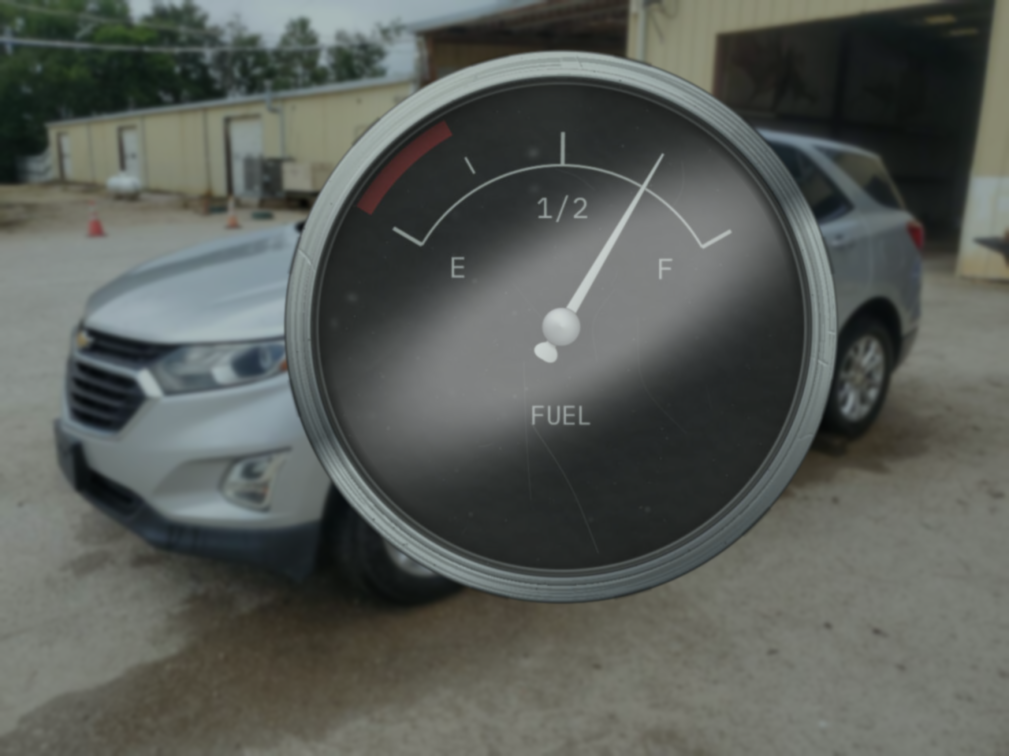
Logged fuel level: 0.75
